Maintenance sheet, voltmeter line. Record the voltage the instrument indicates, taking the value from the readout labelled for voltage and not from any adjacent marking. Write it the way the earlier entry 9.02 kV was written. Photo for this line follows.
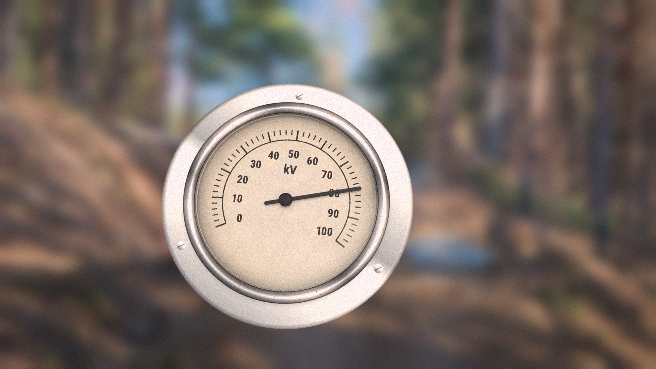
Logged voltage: 80 kV
